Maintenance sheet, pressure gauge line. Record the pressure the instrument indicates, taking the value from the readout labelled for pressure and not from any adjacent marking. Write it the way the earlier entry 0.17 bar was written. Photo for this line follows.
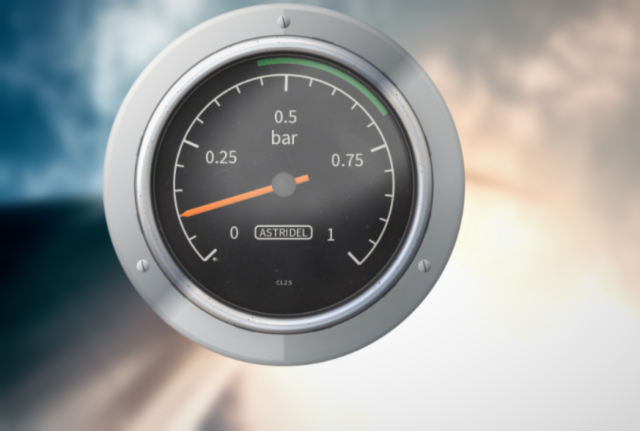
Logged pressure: 0.1 bar
